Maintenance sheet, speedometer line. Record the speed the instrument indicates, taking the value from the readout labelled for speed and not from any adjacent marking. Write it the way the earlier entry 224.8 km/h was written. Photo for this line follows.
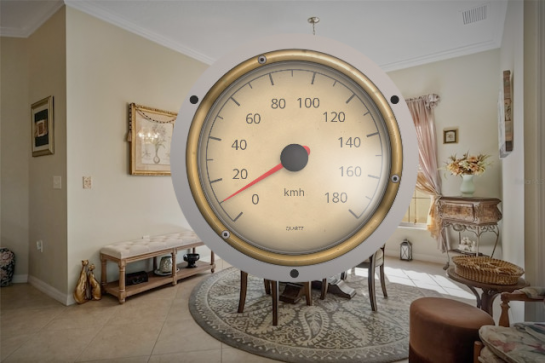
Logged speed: 10 km/h
